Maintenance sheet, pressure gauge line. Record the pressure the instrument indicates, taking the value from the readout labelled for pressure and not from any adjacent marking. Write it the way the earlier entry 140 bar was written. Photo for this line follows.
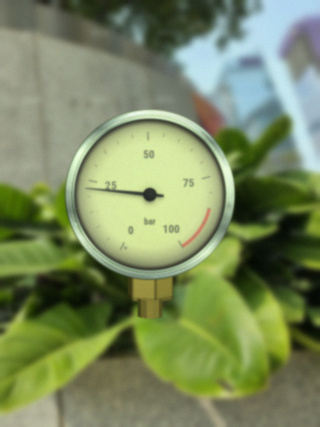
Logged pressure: 22.5 bar
